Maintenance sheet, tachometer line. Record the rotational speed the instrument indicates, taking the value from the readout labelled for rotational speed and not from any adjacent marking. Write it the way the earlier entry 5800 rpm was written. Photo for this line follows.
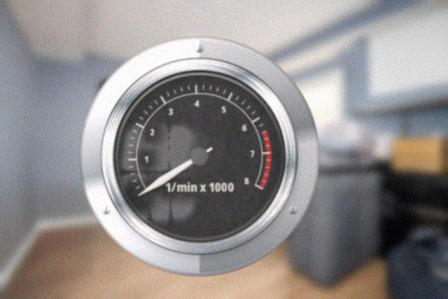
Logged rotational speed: 0 rpm
